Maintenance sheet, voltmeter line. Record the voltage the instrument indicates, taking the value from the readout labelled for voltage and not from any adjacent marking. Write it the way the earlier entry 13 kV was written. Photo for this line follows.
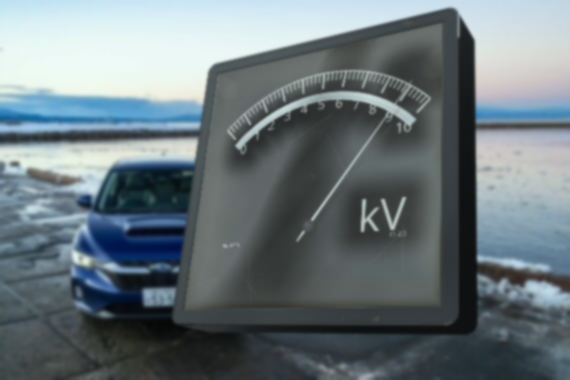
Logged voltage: 9 kV
